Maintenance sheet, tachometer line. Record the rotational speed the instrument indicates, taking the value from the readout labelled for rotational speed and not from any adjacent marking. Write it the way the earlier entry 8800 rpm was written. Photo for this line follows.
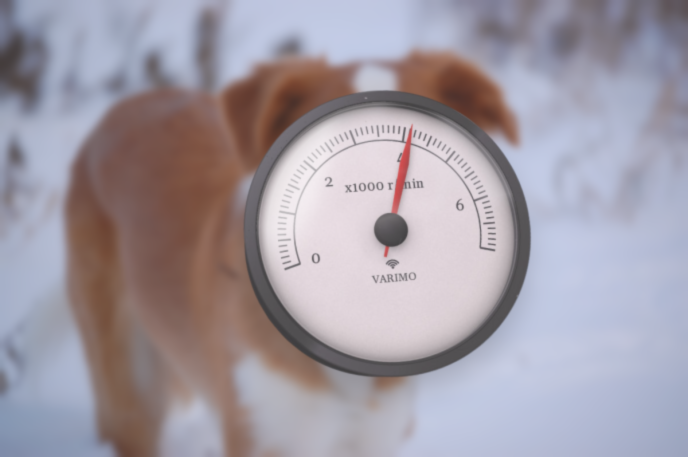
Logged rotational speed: 4100 rpm
